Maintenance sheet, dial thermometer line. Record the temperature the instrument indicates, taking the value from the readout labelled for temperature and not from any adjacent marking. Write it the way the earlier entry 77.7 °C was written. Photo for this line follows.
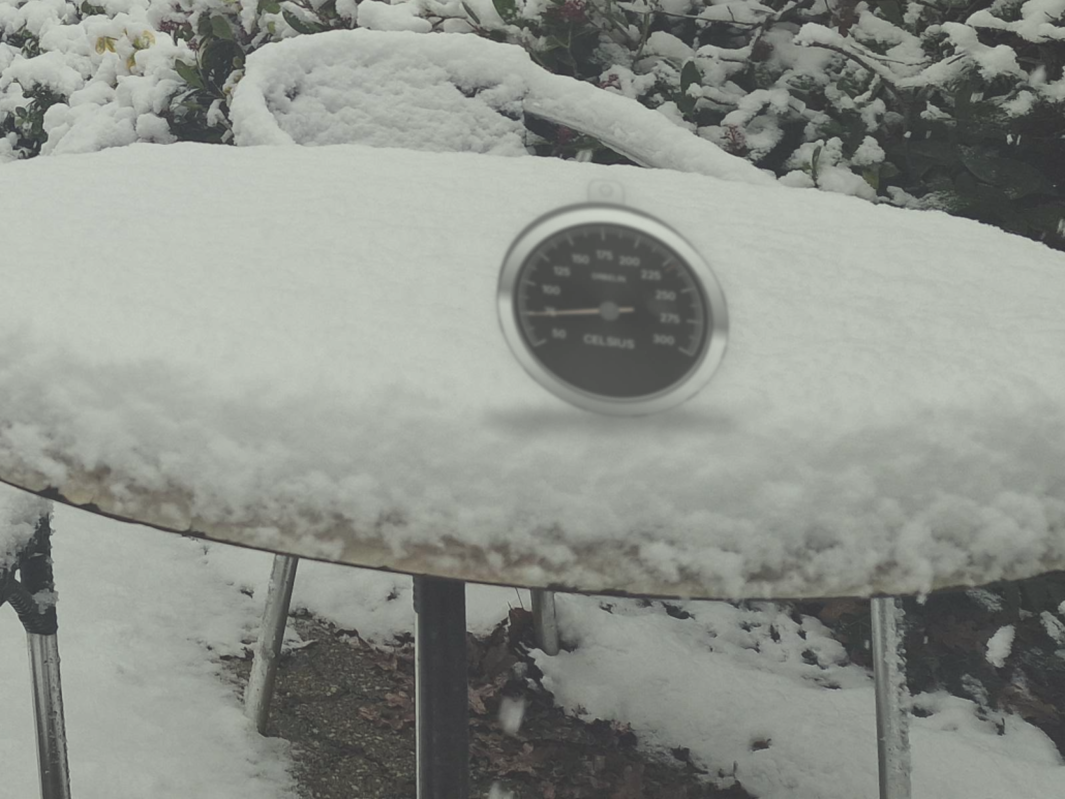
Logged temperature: 75 °C
